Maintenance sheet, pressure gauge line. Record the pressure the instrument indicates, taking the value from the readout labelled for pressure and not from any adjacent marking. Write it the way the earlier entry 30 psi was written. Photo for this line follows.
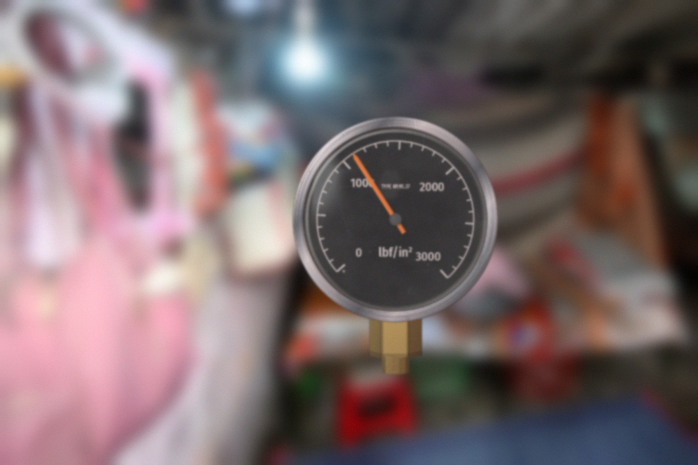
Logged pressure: 1100 psi
